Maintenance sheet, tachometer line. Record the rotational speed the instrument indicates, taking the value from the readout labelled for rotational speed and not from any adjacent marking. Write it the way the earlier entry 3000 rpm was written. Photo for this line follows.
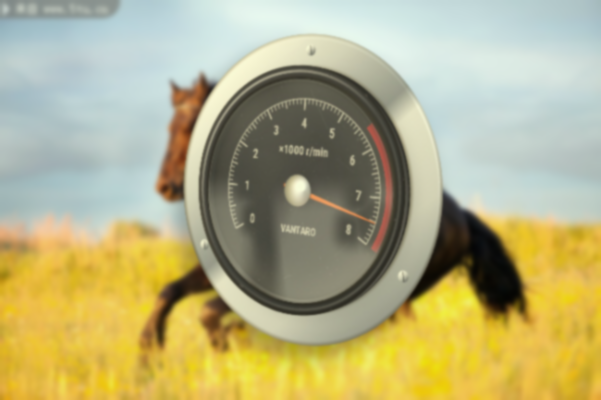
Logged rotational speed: 7500 rpm
